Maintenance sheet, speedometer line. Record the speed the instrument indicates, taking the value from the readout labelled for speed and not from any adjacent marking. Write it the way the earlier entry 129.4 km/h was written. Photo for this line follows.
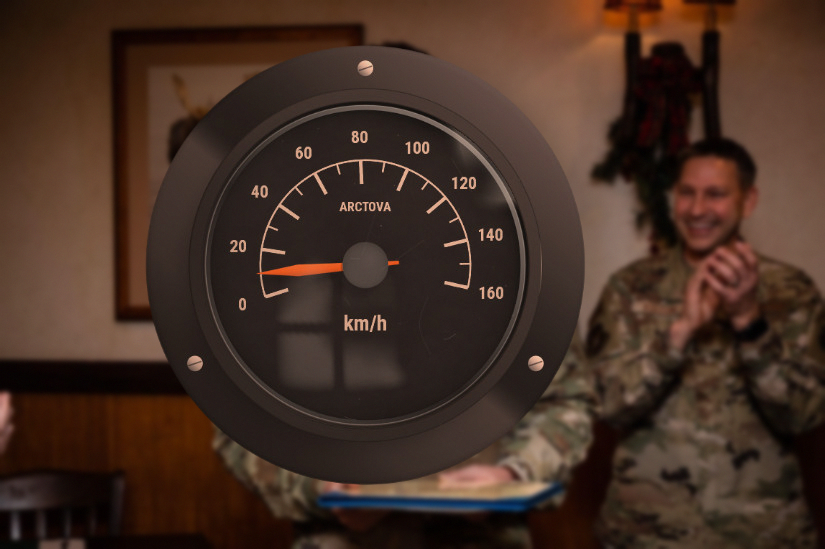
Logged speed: 10 km/h
